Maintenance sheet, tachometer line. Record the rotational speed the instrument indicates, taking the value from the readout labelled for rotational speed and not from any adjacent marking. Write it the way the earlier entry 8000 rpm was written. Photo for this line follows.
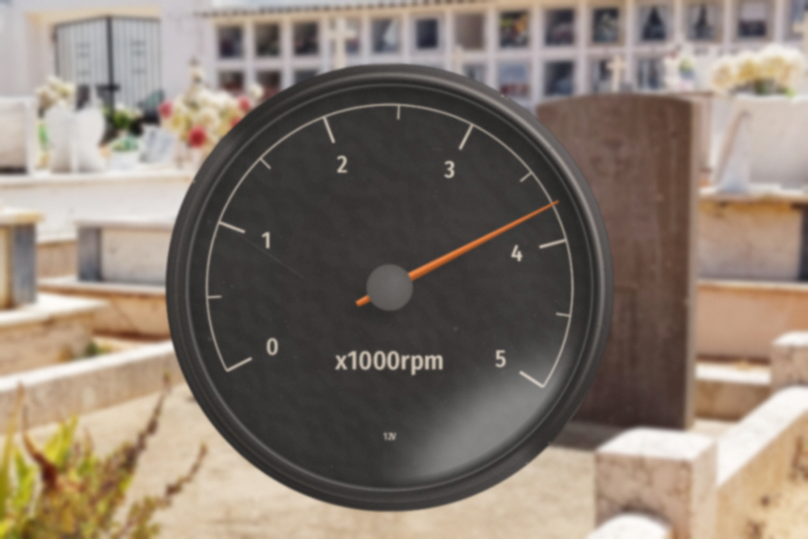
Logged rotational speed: 3750 rpm
